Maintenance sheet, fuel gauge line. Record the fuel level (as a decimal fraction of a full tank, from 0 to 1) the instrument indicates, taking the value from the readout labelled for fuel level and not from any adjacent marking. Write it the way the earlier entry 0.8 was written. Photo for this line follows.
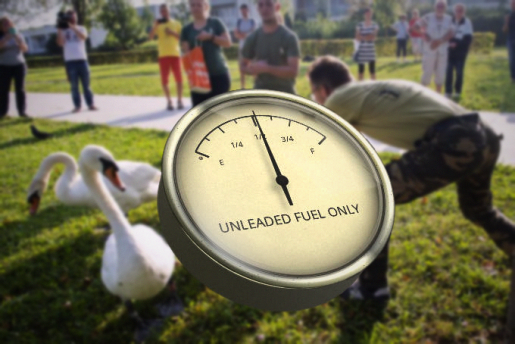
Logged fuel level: 0.5
